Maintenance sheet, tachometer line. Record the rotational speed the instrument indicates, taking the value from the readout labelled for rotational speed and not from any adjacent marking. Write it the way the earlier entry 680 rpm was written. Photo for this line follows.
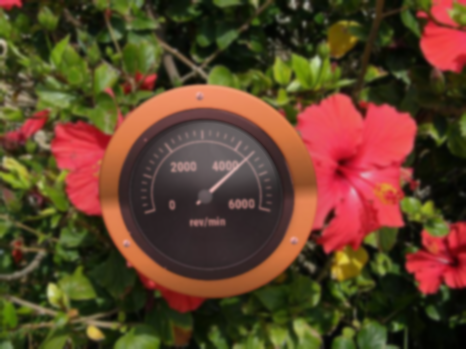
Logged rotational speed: 4400 rpm
